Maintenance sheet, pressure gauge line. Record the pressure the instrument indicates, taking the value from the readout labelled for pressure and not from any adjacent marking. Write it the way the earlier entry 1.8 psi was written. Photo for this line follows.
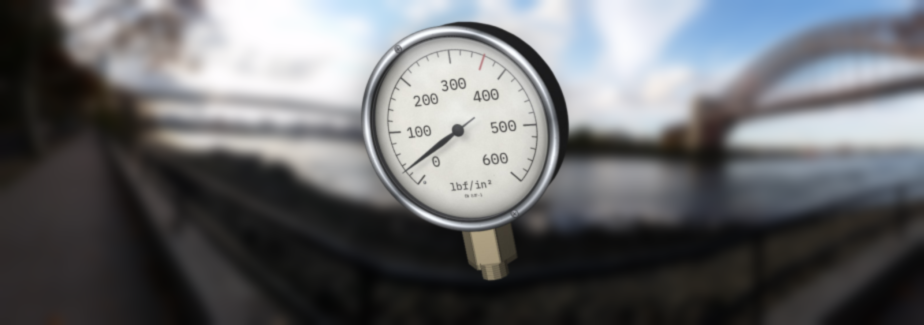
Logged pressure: 30 psi
